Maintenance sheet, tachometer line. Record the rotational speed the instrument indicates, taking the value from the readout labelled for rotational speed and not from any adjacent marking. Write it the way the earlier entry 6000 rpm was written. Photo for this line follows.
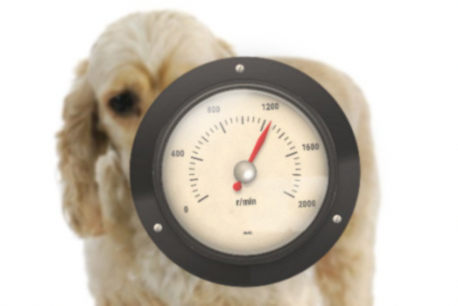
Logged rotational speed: 1250 rpm
